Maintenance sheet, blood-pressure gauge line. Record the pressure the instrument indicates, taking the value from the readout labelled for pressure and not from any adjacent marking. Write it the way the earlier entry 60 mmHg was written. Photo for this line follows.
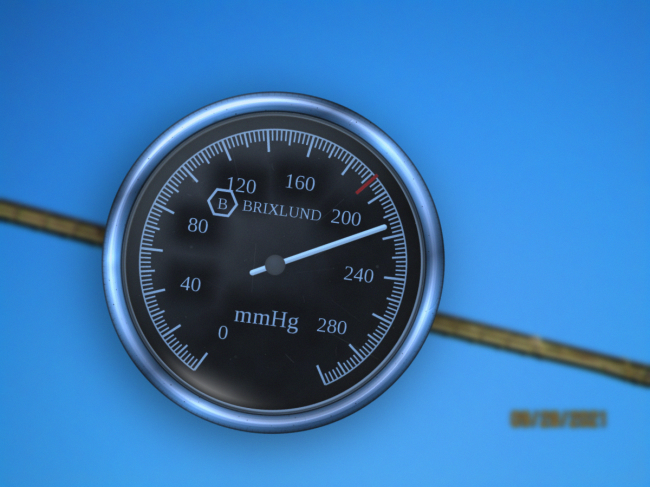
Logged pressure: 214 mmHg
